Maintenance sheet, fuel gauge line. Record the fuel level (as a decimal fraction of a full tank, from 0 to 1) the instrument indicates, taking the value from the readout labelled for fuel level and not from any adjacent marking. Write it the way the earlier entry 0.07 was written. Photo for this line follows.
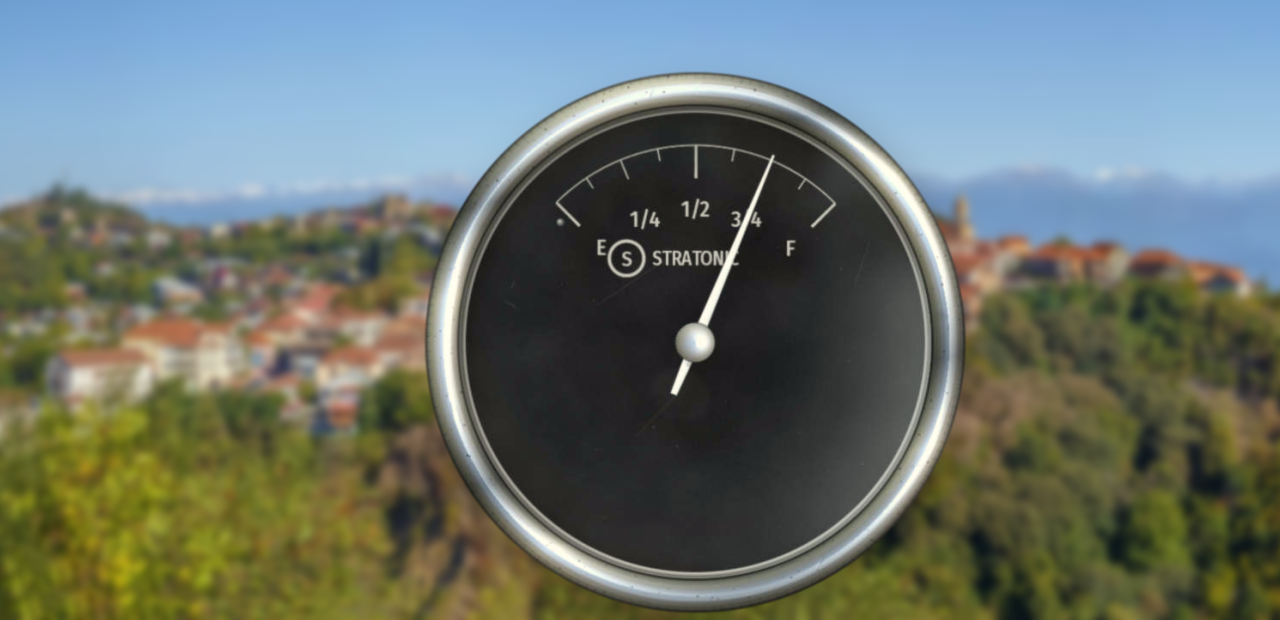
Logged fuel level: 0.75
